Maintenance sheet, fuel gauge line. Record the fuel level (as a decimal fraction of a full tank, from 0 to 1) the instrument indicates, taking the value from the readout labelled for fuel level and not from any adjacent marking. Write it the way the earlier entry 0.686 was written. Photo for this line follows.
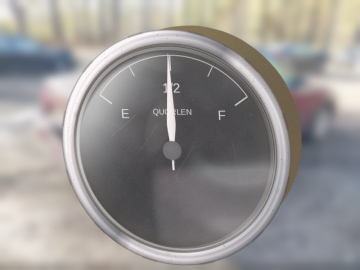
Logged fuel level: 0.5
